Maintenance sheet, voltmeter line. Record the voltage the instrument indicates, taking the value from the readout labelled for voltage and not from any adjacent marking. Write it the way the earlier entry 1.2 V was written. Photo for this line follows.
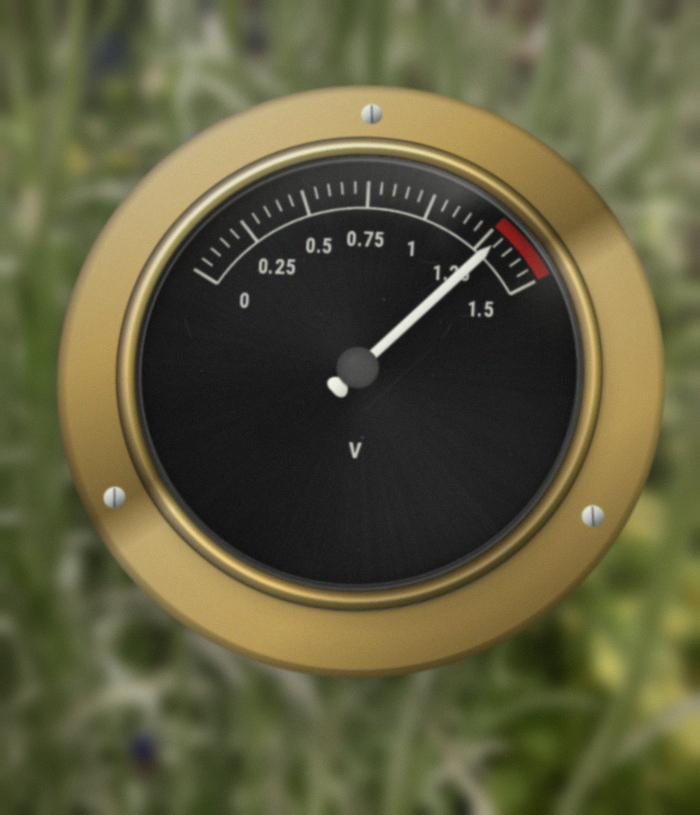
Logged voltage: 1.3 V
